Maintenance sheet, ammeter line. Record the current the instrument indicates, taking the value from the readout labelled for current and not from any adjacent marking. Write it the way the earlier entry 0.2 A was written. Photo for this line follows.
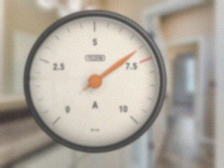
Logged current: 7 A
